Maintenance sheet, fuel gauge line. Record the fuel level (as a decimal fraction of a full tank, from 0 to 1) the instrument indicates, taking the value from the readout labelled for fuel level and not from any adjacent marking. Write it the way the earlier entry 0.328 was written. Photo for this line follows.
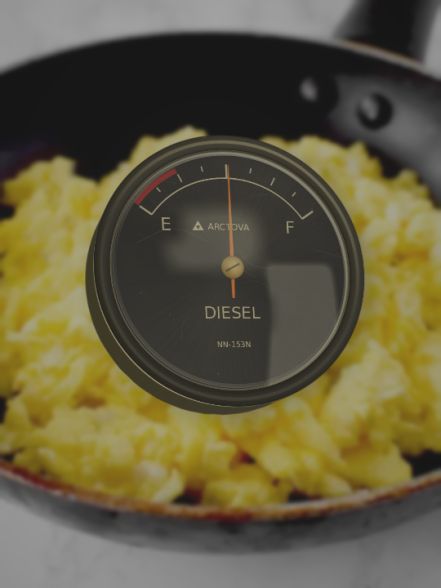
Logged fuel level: 0.5
